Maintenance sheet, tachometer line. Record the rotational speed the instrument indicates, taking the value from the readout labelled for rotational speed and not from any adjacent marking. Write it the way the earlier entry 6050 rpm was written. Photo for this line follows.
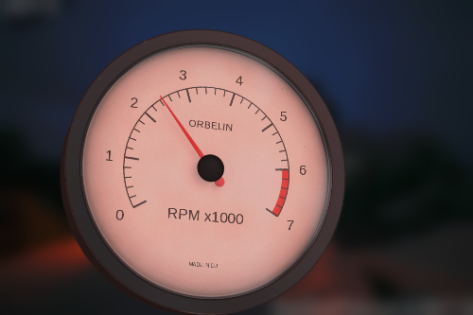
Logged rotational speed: 2400 rpm
